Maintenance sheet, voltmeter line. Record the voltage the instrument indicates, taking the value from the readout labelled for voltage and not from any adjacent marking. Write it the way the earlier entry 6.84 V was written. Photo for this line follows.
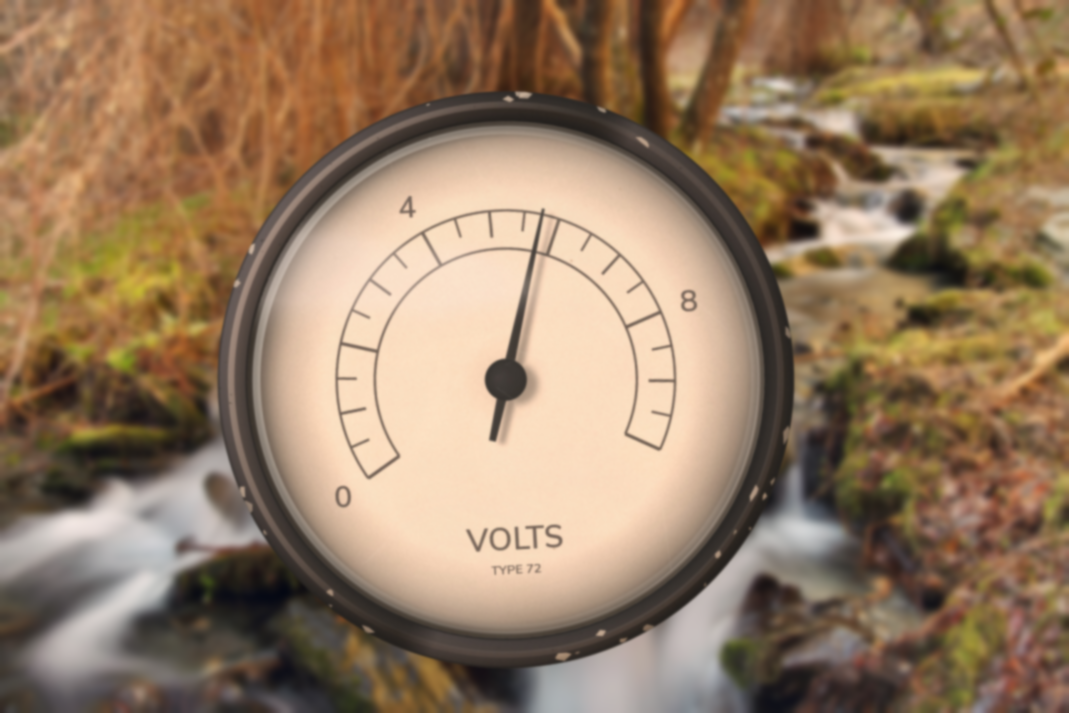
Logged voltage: 5.75 V
